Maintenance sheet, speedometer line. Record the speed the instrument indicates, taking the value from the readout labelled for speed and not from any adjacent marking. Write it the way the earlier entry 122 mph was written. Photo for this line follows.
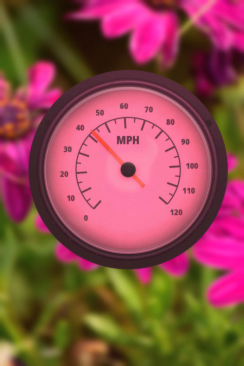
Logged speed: 42.5 mph
